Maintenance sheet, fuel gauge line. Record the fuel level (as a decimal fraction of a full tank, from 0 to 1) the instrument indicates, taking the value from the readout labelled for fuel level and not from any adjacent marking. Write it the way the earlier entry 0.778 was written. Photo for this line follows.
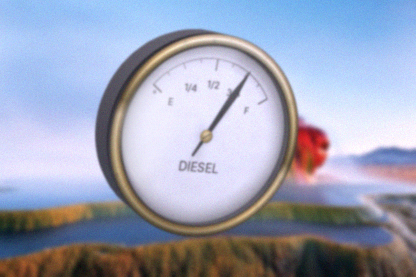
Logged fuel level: 0.75
